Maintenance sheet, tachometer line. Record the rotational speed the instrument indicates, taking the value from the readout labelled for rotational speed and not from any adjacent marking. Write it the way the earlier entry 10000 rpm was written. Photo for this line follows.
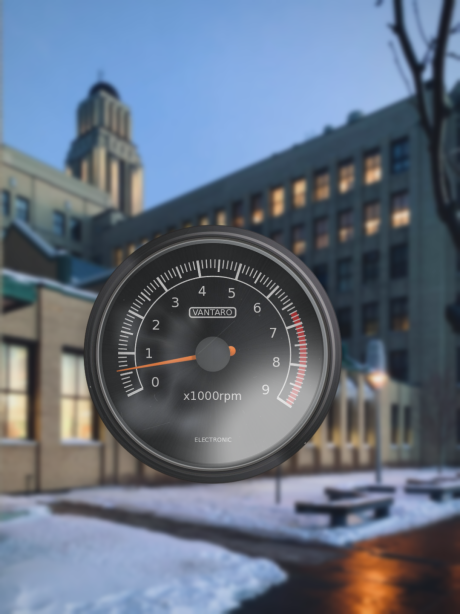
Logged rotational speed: 600 rpm
